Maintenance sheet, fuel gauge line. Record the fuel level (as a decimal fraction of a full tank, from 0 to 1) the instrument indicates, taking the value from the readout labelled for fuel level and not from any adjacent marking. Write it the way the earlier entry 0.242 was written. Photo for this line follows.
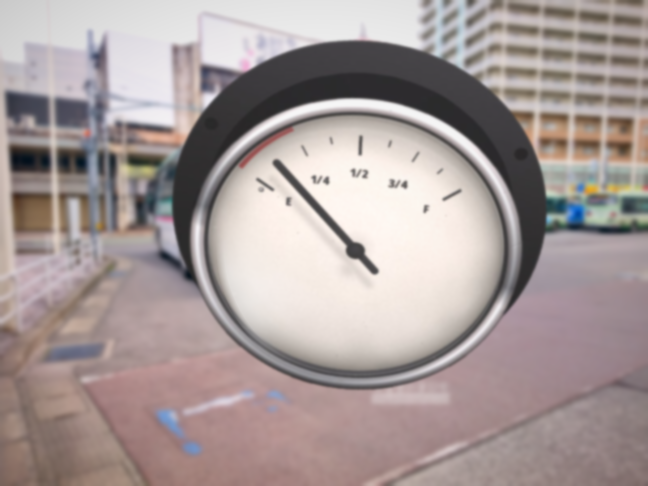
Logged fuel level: 0.125
